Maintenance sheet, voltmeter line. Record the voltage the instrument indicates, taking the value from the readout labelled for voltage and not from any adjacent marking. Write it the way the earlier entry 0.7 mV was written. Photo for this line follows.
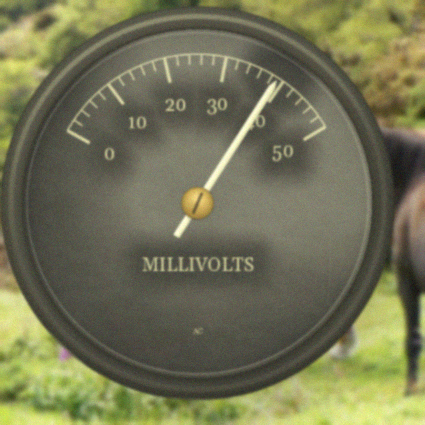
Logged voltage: 39 mV
